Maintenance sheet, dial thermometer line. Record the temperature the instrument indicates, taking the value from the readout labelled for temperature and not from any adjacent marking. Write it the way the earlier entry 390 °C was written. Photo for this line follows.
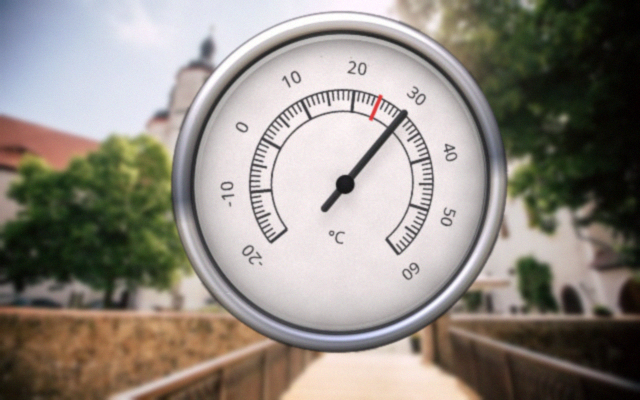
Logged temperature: 30 °C
